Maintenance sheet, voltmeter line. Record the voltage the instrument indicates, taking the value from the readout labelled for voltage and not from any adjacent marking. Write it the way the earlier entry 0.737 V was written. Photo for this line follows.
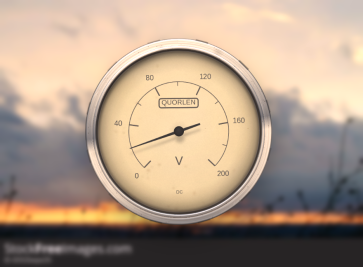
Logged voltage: 20 V
